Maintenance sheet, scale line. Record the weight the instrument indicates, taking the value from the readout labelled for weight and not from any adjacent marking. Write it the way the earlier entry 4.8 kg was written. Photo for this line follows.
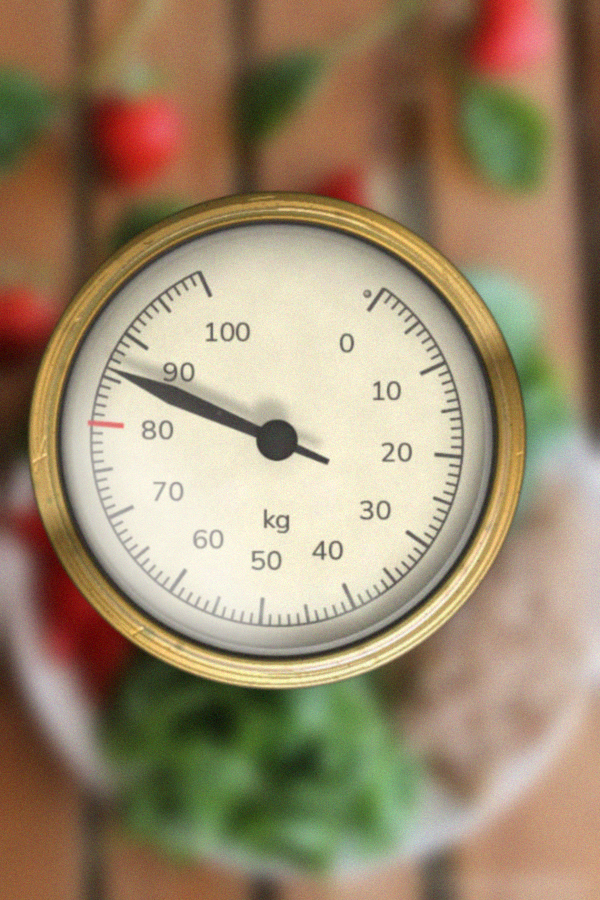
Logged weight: 86 kg
